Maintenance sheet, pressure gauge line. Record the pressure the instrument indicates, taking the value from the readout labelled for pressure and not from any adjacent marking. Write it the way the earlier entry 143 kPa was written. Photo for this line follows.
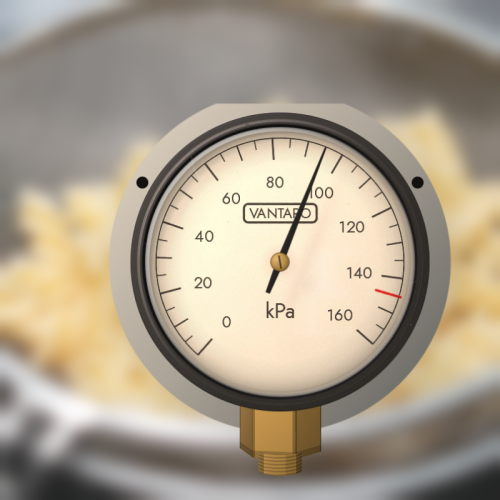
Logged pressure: 95 kPa
